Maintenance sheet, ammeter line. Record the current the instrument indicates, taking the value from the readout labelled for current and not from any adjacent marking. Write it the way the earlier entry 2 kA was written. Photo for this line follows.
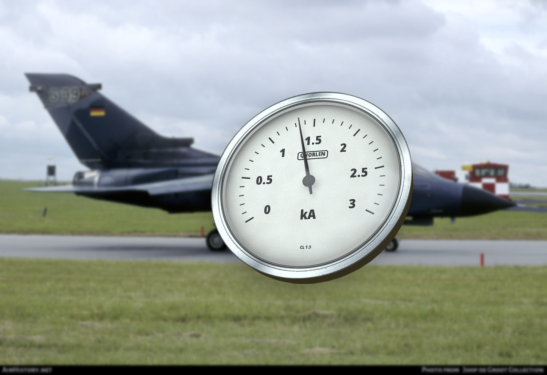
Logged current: 1.35 kA
